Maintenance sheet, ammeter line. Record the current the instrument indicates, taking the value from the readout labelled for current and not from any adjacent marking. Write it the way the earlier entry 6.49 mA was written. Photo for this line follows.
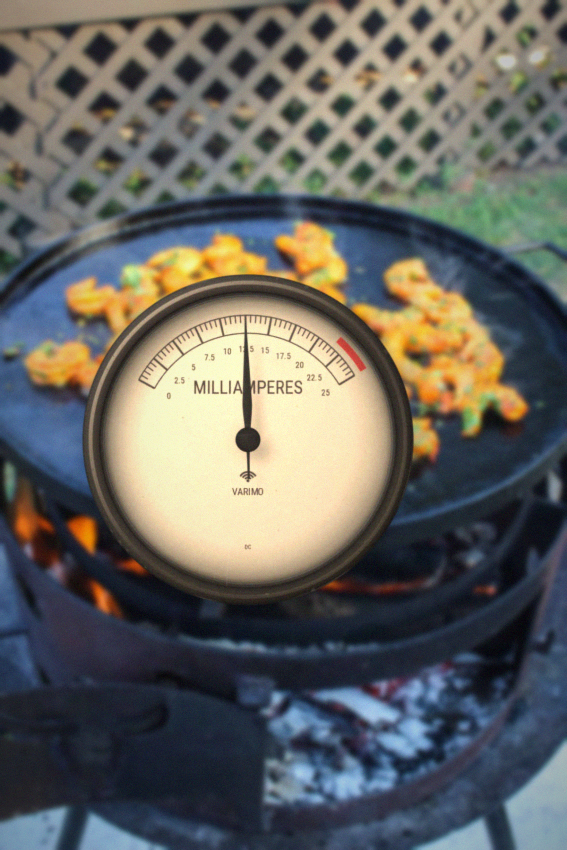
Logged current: 12.5 mA
